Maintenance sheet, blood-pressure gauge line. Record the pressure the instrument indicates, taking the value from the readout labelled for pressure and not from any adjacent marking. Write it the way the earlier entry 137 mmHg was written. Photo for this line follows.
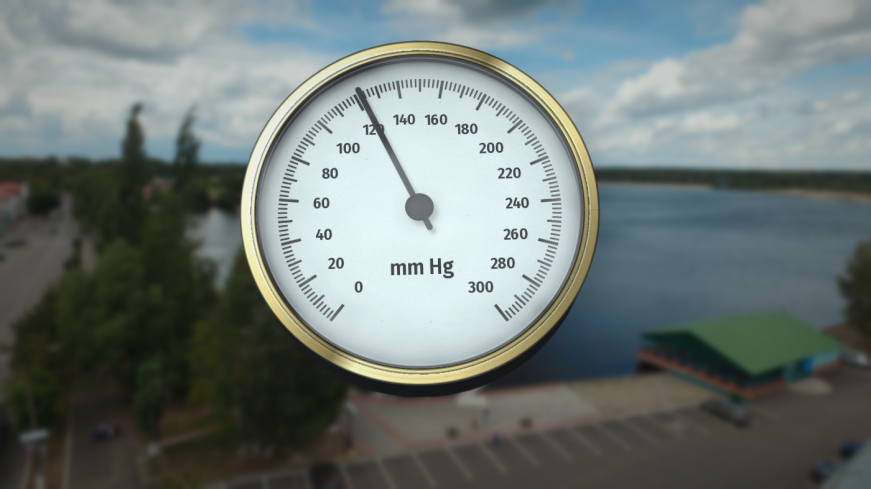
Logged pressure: 122 mmHg
